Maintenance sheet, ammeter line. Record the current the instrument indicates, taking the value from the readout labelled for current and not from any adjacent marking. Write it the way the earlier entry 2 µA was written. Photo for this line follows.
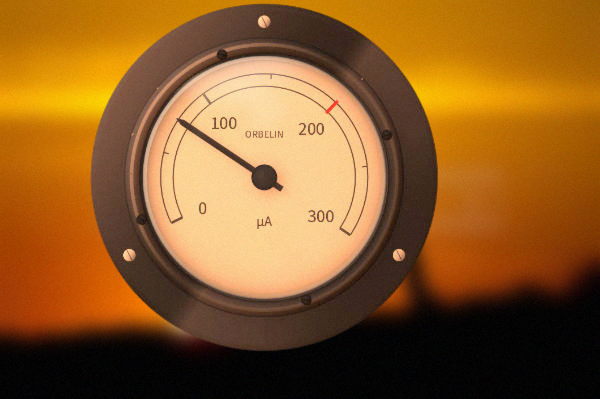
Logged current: 75 µA
